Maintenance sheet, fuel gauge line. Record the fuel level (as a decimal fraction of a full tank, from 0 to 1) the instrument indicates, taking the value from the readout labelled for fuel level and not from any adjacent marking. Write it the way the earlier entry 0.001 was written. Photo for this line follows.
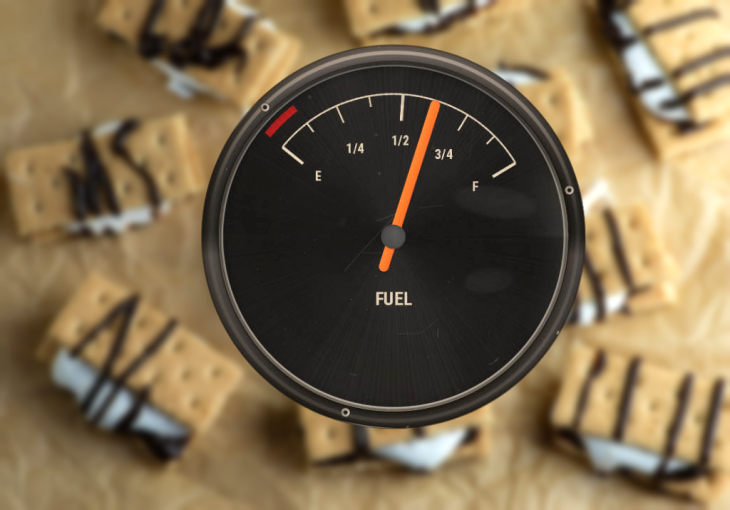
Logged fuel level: 0.625
